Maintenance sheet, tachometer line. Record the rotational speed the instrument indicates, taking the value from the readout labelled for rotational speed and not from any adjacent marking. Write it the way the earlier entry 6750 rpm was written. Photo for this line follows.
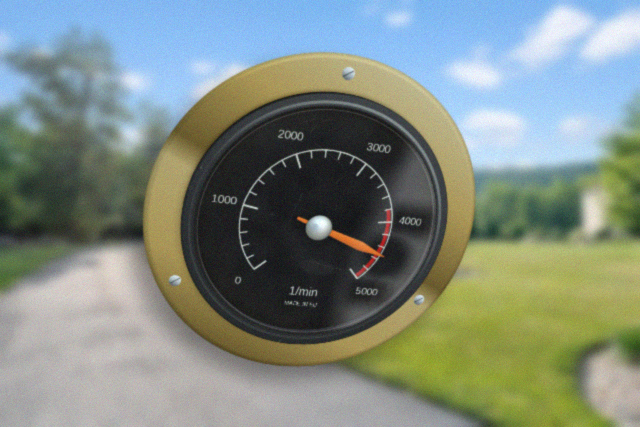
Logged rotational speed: 4500 rpm
